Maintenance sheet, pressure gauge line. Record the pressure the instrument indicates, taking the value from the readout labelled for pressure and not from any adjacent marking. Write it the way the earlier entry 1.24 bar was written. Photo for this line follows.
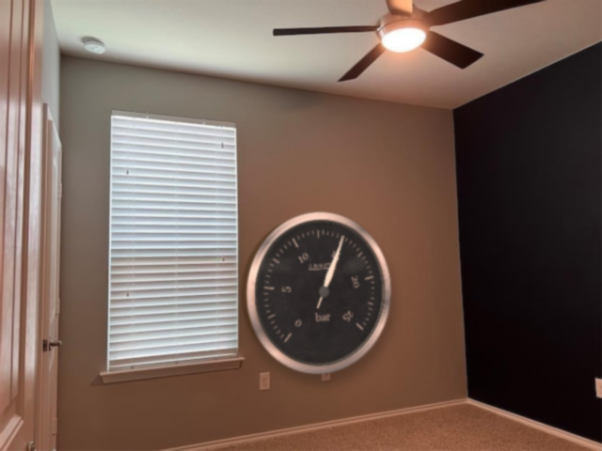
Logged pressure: 15 bar
